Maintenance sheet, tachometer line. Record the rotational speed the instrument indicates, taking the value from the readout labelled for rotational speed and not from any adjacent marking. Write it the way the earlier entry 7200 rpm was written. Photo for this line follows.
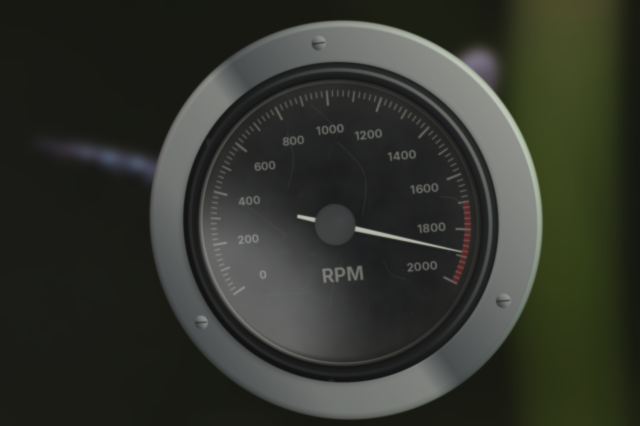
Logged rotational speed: 1880 rpm
